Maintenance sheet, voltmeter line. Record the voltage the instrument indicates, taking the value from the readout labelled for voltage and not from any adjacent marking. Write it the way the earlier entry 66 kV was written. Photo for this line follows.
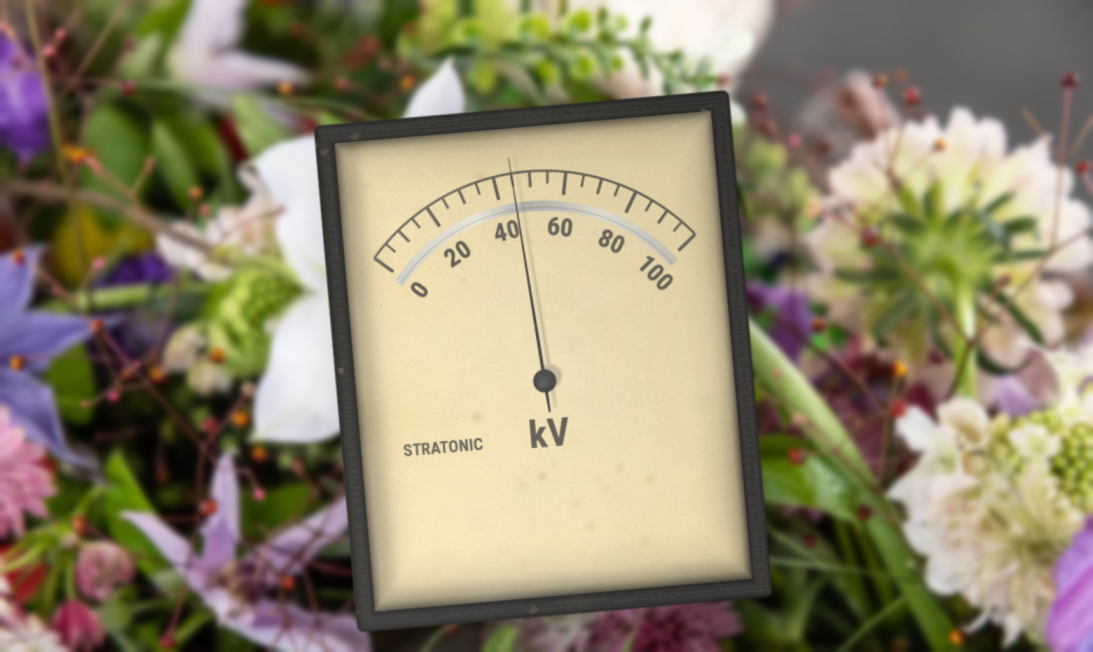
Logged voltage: 45 kV
